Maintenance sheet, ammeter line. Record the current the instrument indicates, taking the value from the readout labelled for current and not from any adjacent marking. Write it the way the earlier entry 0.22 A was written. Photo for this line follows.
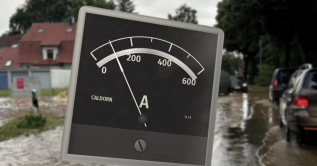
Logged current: 100 A
